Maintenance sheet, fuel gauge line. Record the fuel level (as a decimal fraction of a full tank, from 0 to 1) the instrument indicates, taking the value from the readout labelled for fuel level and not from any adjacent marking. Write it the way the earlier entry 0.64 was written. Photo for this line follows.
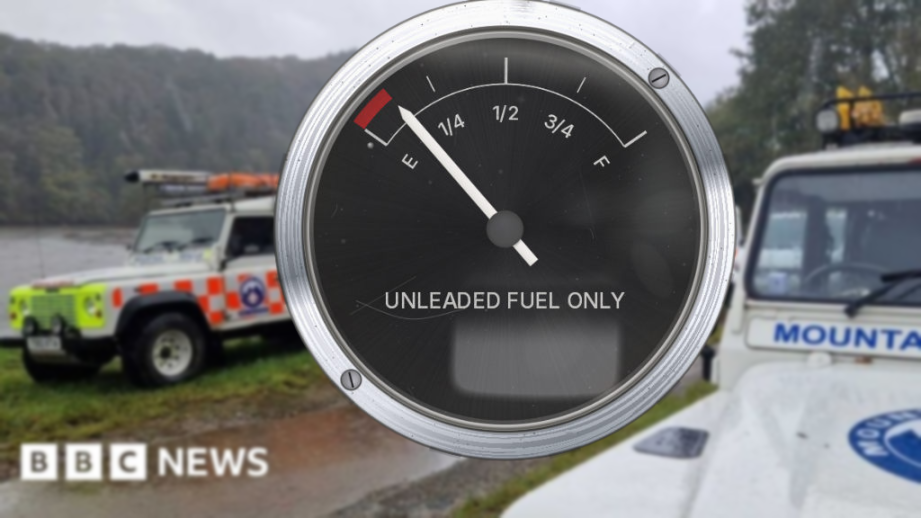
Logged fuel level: 0.125
